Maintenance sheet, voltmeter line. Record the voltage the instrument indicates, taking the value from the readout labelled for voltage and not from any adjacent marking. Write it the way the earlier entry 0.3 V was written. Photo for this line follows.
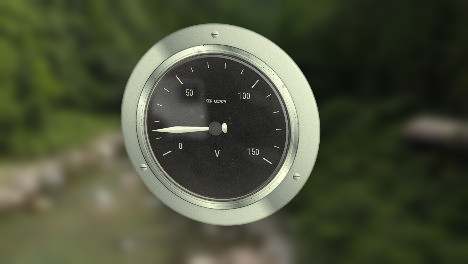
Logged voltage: 15 V
